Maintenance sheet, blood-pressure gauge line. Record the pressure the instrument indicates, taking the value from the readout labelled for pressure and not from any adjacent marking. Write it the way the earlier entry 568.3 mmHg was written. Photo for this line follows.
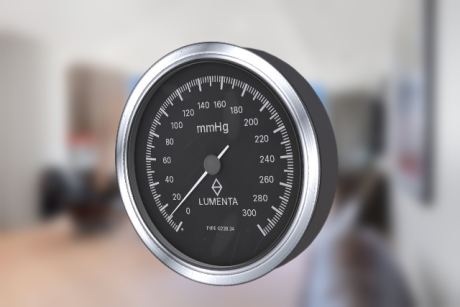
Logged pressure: 10 mmHg
